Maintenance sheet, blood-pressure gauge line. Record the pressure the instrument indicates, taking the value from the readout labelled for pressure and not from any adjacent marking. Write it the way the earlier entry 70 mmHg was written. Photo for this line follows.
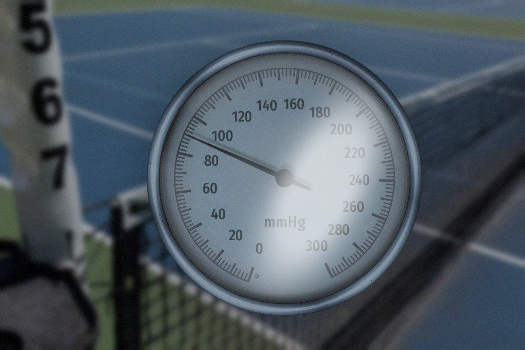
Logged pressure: 90 mmHg
